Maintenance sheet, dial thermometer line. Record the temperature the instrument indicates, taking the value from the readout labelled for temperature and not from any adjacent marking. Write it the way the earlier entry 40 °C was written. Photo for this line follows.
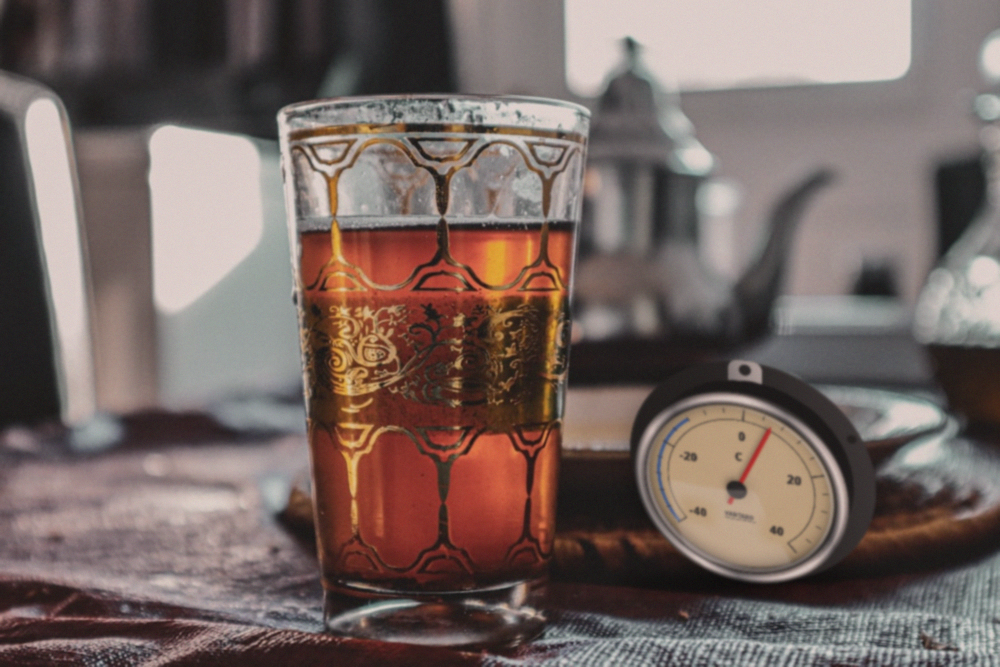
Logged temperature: 6 °C
